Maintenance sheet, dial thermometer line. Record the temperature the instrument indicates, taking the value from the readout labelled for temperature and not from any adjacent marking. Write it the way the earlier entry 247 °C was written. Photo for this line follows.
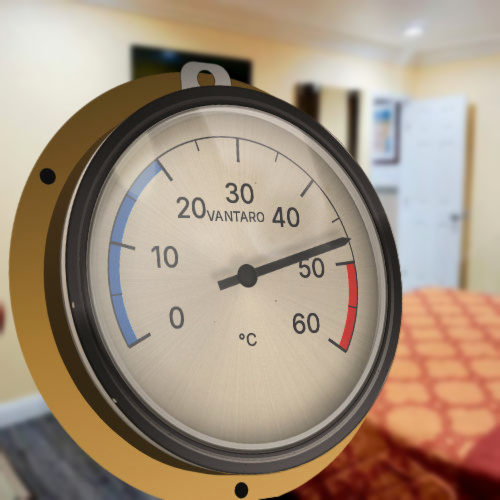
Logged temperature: 47.5 °C
